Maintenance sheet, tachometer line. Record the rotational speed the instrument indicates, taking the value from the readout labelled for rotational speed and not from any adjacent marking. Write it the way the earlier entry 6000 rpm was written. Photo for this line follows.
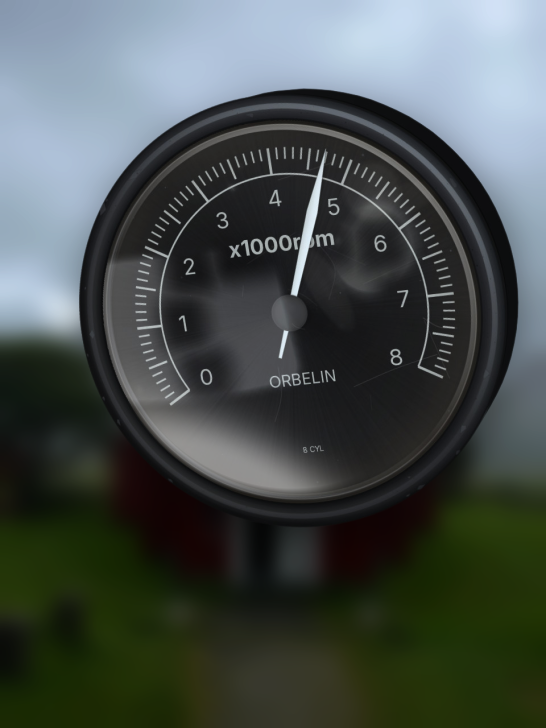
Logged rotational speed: 4700 rpm
